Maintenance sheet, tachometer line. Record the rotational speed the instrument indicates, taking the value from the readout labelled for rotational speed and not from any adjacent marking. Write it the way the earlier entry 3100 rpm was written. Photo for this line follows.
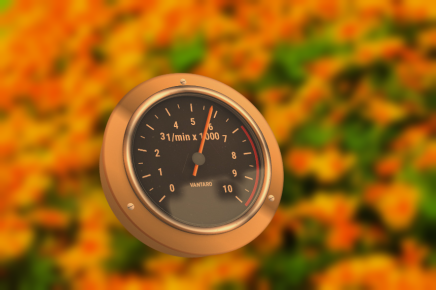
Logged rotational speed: 5750 rpm
